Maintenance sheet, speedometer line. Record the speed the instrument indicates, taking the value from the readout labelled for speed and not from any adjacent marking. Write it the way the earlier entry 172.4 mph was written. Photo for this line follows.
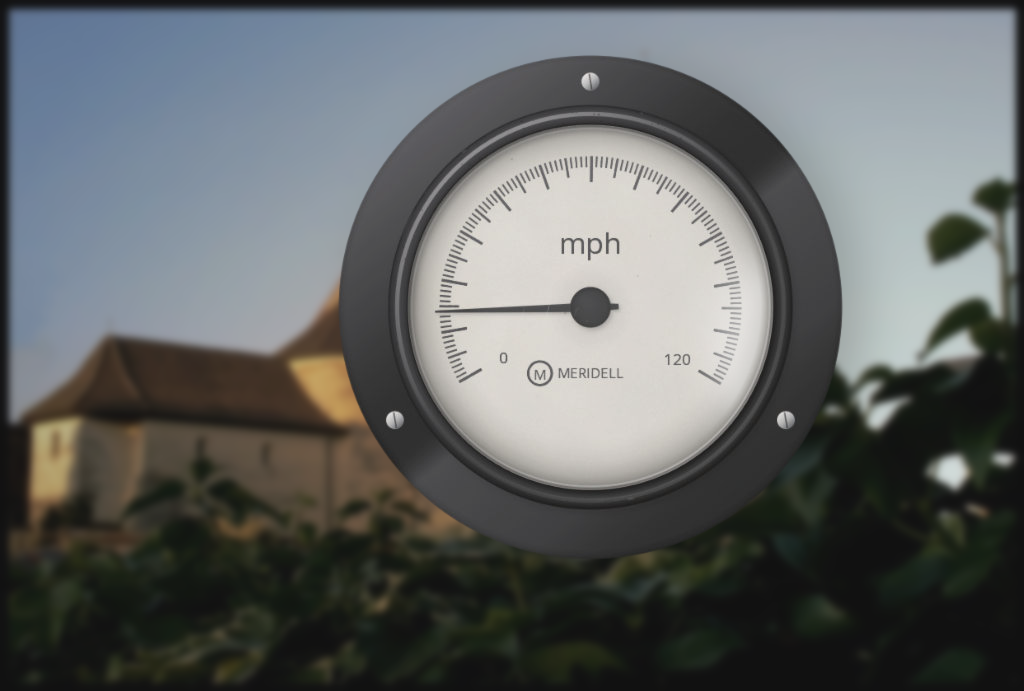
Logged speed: 14 mph
